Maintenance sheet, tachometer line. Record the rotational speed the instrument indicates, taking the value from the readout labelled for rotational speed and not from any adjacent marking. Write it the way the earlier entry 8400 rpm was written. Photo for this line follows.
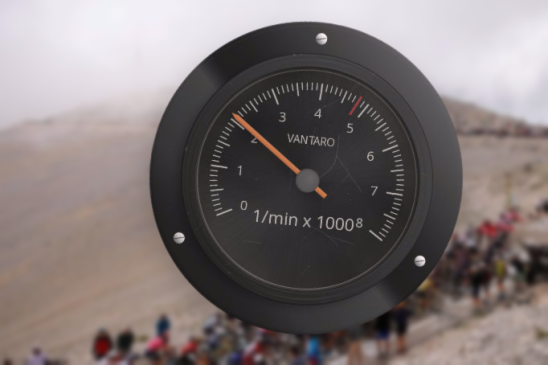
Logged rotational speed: 2100 rpm
